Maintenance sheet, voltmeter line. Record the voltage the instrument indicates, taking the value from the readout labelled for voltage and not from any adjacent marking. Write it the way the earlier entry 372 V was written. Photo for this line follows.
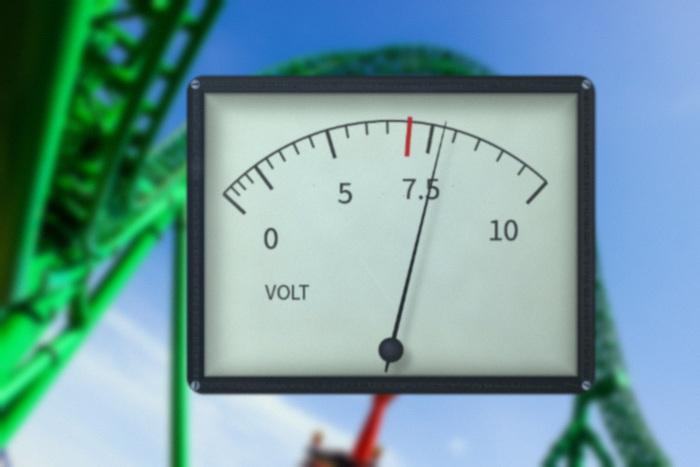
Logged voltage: 7.75 V
